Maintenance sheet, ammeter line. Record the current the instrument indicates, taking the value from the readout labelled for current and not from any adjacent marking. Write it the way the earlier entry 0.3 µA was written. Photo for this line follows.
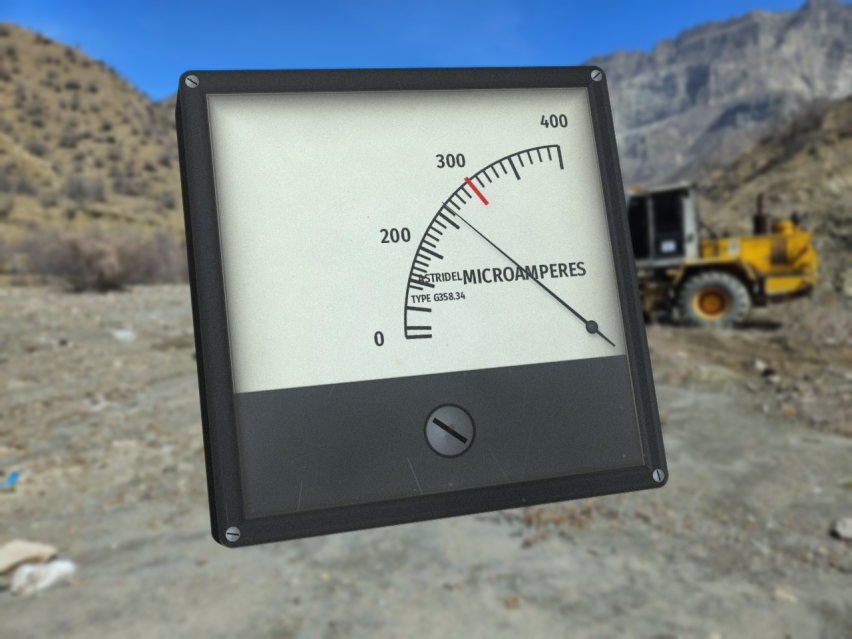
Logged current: 260 µA
